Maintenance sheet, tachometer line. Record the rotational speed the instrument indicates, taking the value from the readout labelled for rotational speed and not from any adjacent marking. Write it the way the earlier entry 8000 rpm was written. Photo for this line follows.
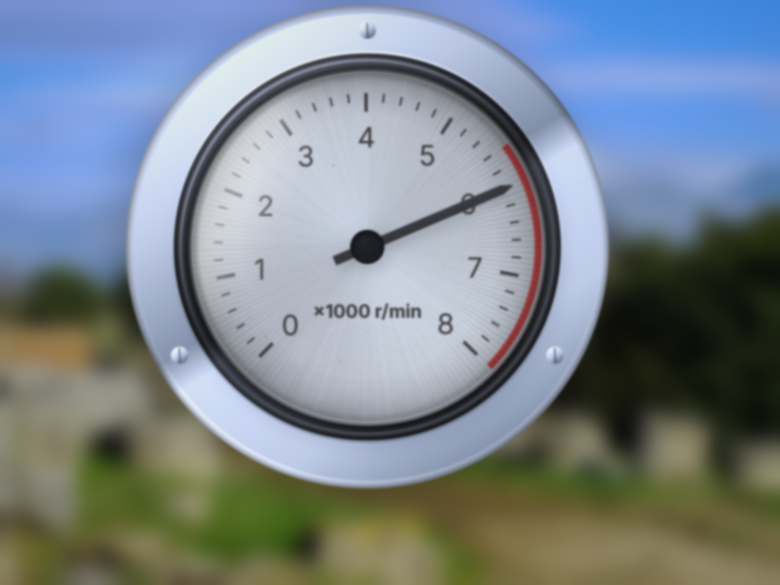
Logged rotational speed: 6000 rpm
